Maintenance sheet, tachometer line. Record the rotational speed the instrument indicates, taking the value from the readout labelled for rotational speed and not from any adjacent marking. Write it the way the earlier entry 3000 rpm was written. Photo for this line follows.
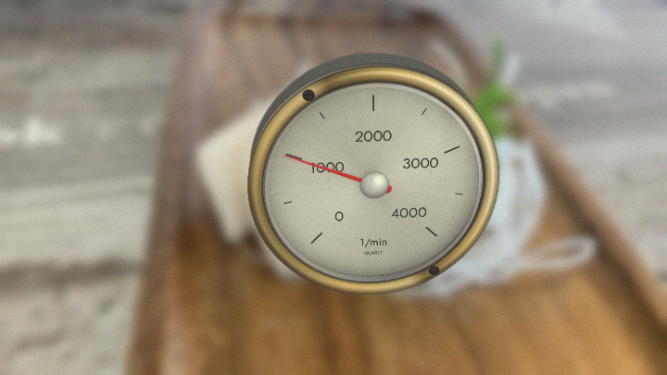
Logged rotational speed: 1000 rpm
